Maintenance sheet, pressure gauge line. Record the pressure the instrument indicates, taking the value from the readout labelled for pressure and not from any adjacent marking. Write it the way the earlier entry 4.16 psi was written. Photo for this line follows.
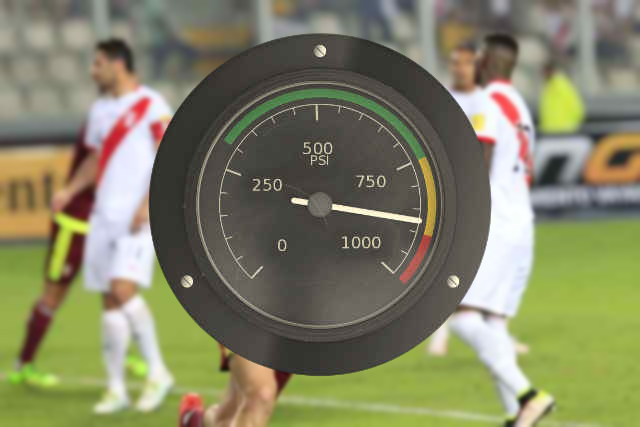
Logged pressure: 875 psi
